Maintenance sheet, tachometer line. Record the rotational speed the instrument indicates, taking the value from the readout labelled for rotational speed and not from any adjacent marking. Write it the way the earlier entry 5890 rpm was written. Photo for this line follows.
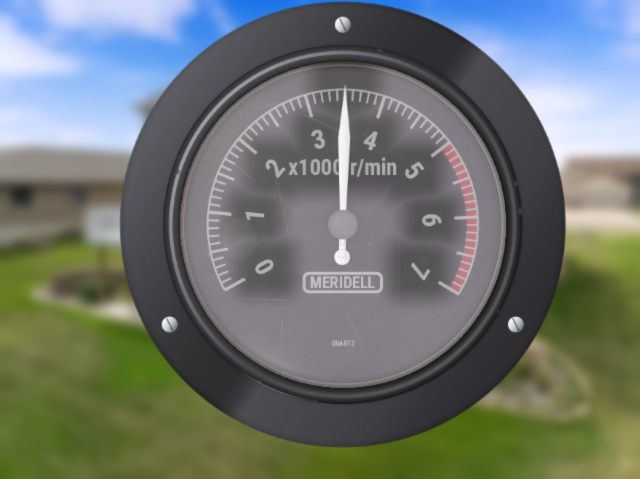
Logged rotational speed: 3500 rpm
